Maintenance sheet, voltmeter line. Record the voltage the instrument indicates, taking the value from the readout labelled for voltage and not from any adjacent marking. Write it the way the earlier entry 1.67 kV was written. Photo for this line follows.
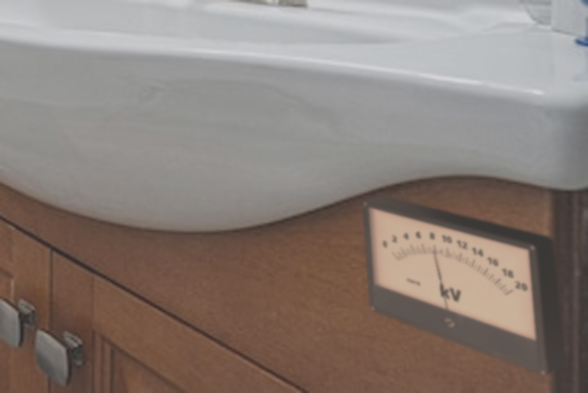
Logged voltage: 8 kV
